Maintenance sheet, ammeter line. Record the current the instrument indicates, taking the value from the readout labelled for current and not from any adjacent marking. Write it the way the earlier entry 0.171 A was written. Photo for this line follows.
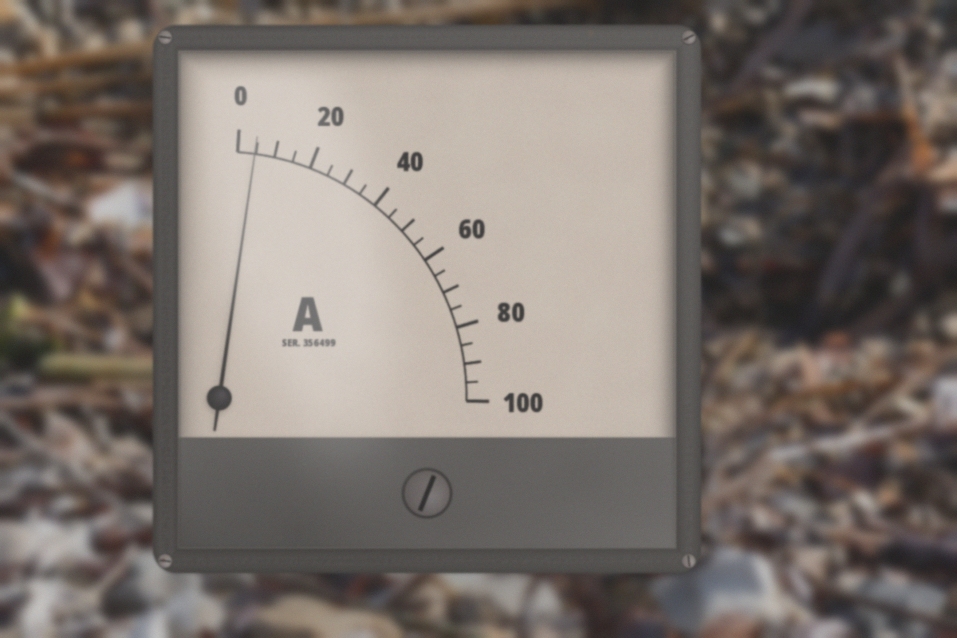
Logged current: 5 A
